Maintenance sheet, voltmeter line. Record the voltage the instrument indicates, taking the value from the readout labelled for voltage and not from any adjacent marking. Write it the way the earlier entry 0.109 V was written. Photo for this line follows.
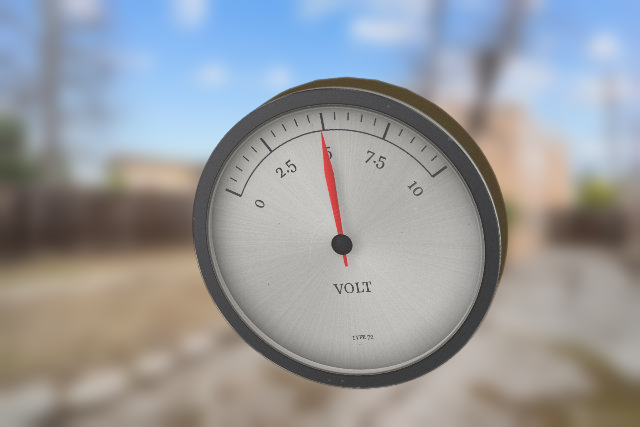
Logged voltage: 5 V
